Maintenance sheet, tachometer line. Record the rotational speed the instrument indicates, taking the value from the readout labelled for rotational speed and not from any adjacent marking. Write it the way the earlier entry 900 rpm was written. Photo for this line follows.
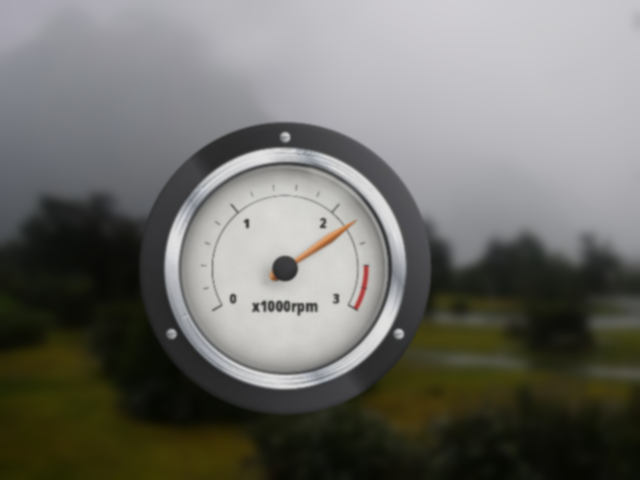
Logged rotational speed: 2200 rpm
